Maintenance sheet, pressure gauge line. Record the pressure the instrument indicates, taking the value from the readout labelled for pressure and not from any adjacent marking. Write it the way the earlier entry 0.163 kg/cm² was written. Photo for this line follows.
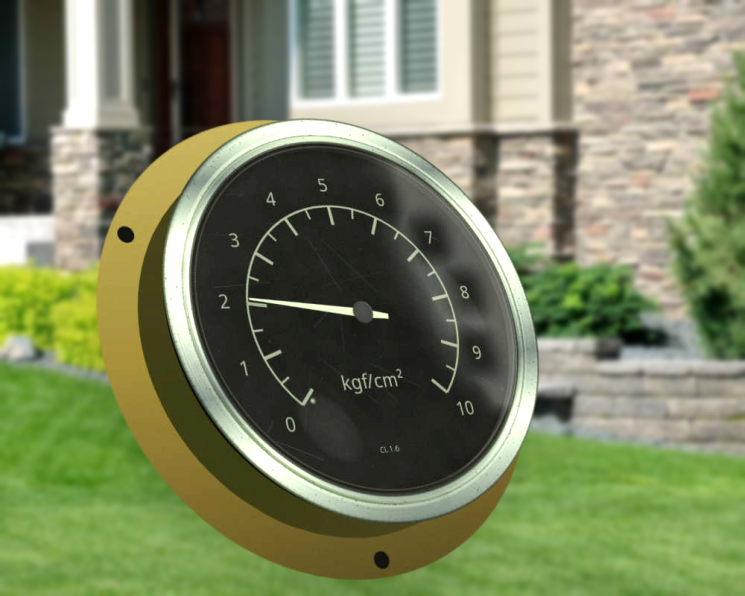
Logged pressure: 2 kg/cm²
